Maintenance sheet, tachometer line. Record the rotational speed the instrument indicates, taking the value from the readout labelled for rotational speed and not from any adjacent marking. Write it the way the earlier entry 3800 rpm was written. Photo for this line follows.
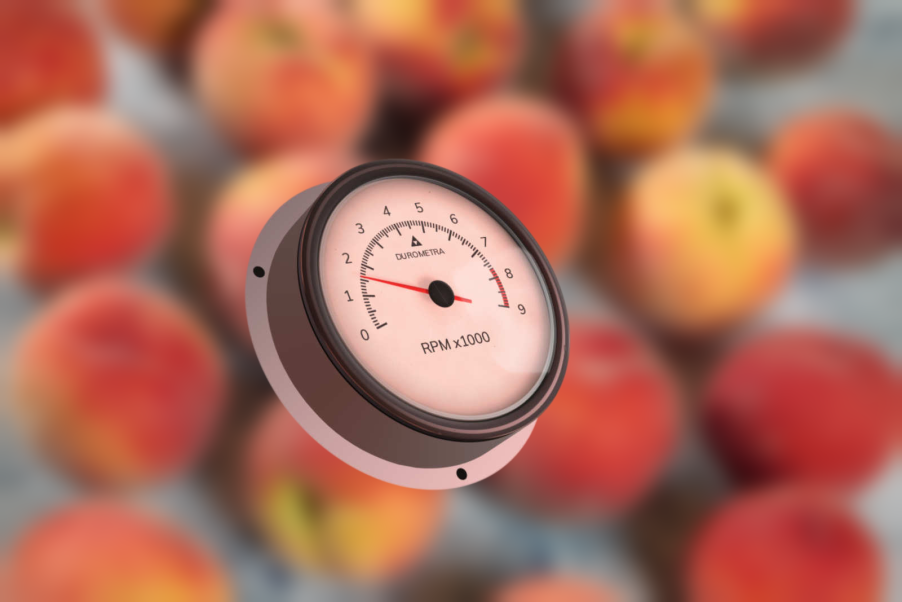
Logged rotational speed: 1500 rpm
